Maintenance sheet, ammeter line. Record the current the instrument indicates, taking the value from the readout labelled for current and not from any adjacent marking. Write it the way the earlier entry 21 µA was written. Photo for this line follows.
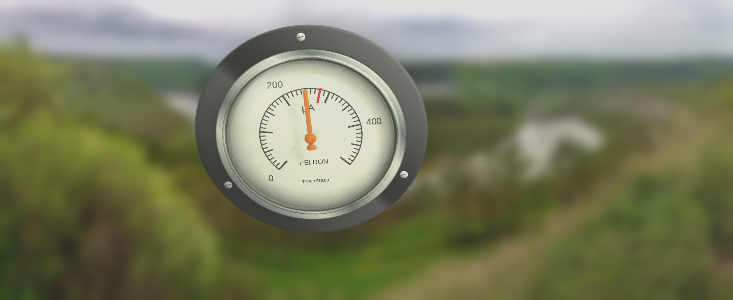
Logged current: 250 µA
